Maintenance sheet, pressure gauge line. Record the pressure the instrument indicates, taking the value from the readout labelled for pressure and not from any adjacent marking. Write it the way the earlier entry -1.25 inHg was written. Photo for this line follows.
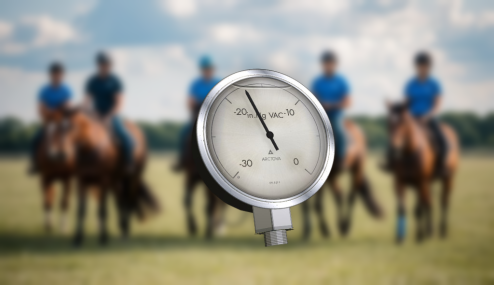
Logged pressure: -17.5 inHg
